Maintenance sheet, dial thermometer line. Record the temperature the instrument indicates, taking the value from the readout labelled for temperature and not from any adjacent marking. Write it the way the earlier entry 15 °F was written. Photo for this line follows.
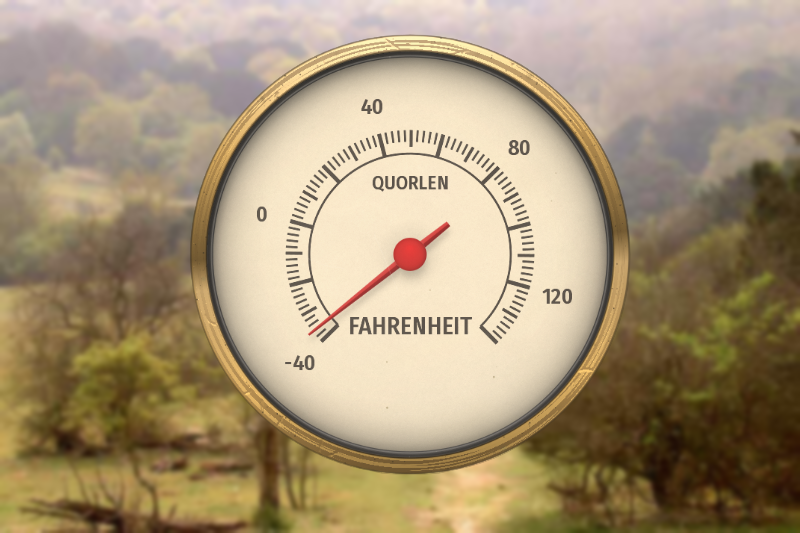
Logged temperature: -36 °F
